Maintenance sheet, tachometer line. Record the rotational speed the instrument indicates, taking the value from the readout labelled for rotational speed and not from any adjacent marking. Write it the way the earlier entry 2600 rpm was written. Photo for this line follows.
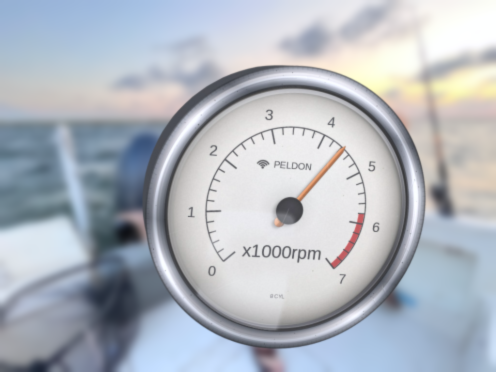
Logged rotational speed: 4400 rpm
